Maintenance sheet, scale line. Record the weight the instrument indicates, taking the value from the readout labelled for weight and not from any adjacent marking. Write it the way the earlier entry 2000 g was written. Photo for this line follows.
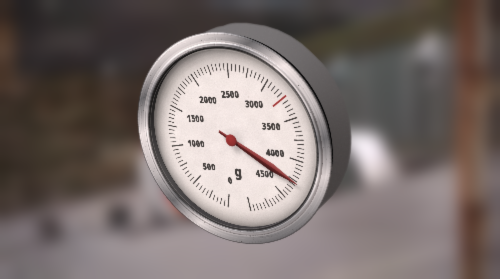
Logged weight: 4250 g
